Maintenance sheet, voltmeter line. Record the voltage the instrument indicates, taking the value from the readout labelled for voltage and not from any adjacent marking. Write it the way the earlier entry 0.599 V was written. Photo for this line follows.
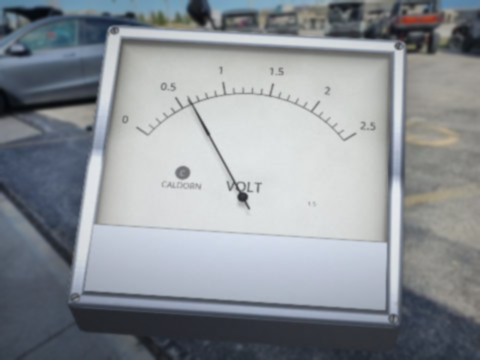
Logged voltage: 0.6 V
